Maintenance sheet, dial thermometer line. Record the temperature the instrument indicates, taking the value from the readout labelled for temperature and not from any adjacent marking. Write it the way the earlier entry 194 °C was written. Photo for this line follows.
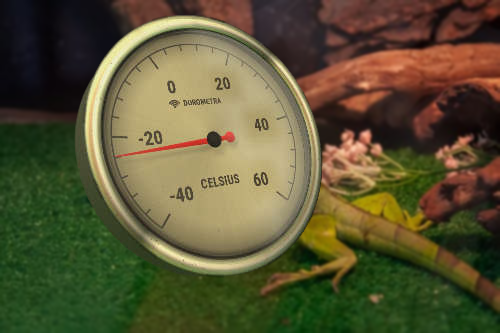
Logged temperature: -24 °C
